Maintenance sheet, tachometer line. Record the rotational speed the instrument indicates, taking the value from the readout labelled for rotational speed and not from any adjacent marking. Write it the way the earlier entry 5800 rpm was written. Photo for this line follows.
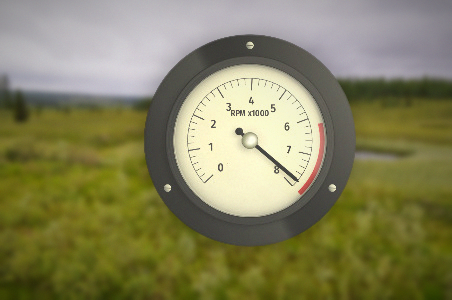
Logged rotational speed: 7800 rpm
